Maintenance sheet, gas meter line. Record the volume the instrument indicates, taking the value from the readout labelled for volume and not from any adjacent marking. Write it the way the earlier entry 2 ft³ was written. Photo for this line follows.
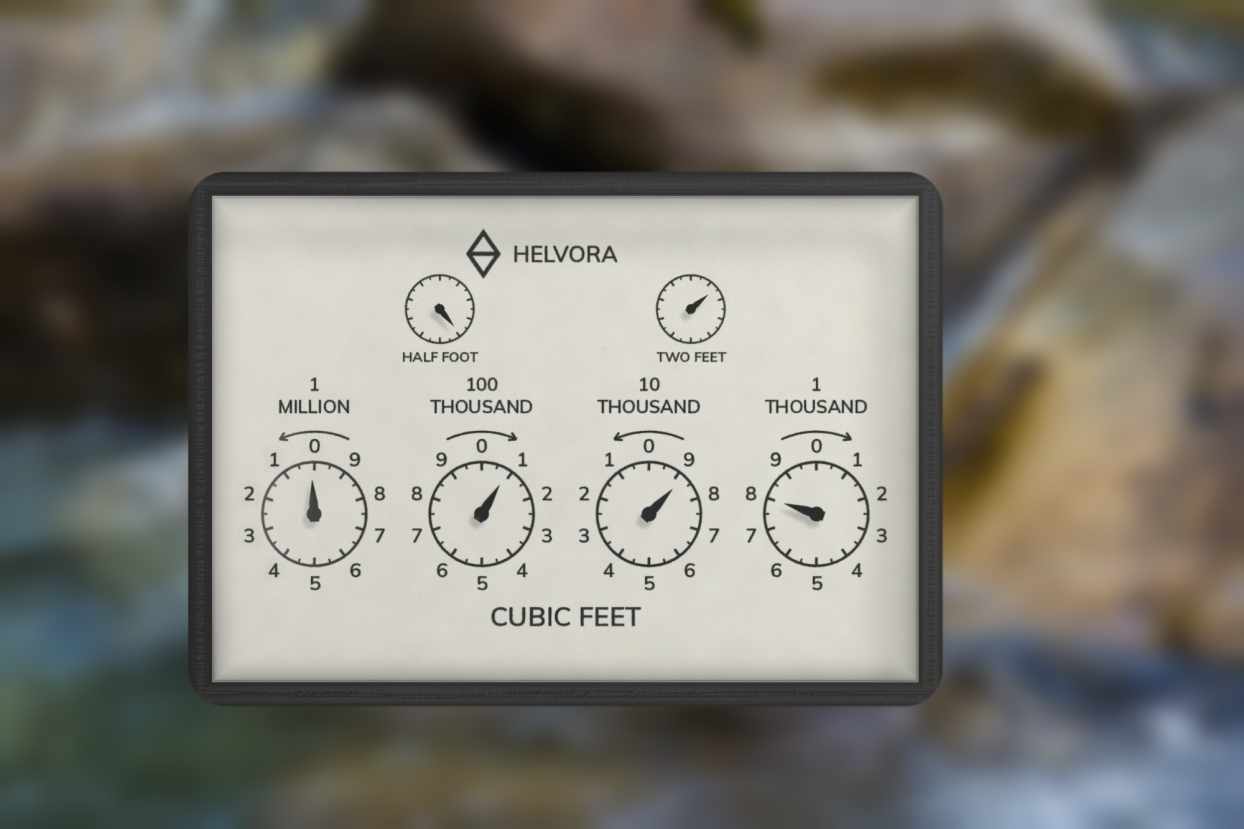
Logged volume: 8800 ft³
